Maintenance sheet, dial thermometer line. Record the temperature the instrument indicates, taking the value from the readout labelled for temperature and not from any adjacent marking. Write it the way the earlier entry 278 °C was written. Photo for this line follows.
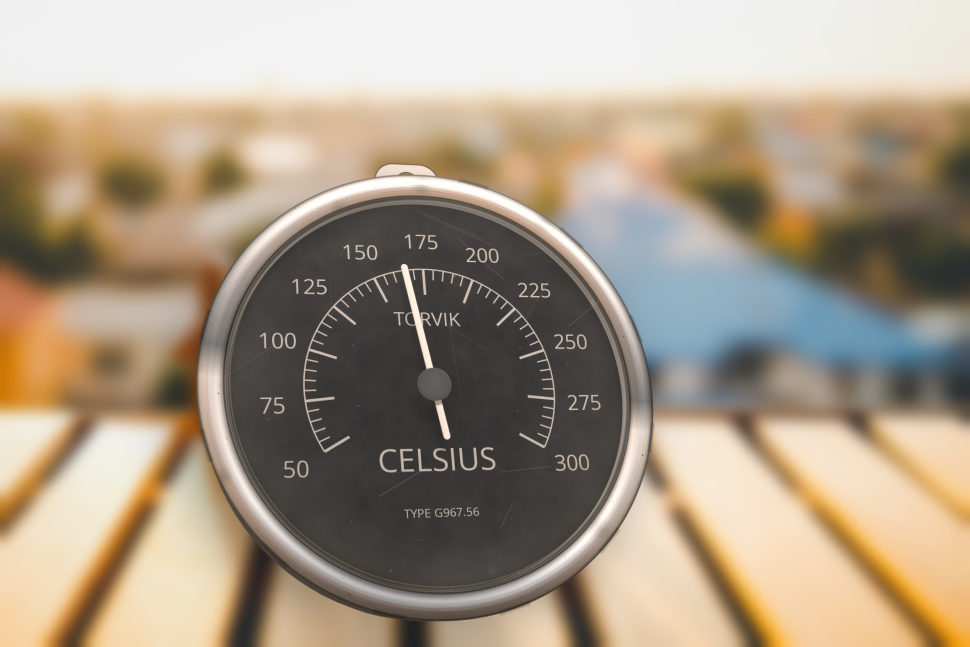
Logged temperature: 165 °C
